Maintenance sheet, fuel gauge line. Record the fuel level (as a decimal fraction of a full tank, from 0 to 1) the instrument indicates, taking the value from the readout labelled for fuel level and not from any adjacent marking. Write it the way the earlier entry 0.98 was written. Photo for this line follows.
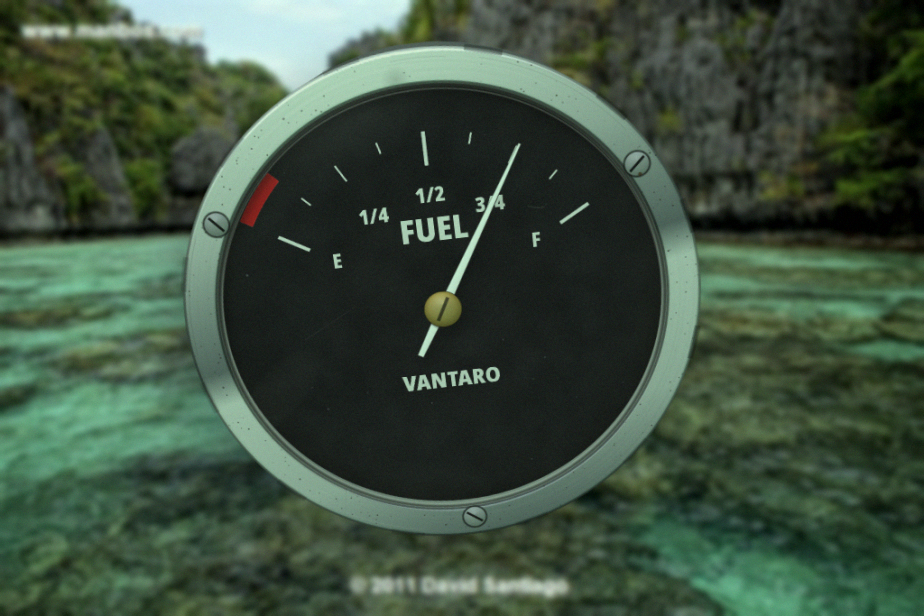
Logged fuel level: 0.75
